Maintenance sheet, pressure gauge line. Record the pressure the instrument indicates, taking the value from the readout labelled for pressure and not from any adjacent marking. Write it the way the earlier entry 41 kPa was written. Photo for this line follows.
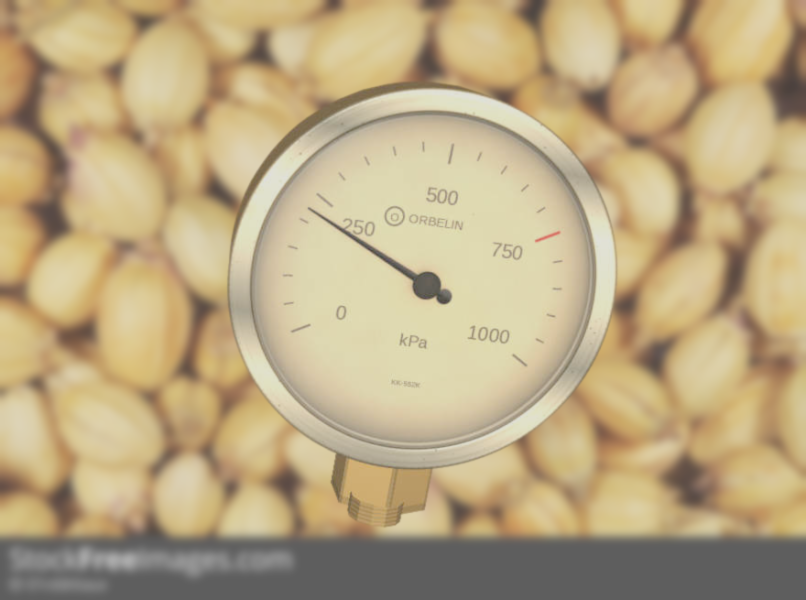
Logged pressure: 225 kPa
